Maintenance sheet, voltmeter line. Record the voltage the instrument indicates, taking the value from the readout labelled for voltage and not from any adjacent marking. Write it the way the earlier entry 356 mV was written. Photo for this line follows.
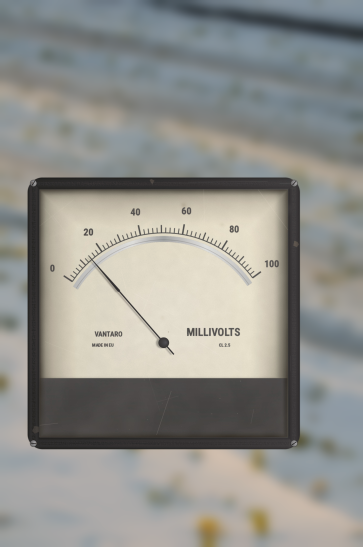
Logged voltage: 14 mV
